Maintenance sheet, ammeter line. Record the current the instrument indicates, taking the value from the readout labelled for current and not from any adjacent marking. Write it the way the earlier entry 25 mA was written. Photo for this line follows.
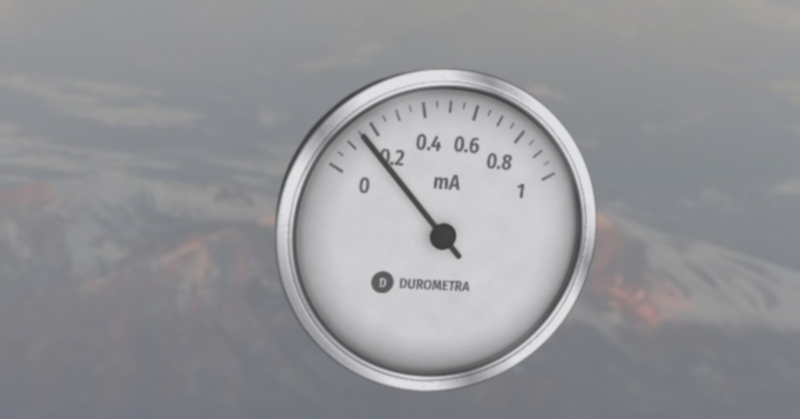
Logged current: 0.15 mA
